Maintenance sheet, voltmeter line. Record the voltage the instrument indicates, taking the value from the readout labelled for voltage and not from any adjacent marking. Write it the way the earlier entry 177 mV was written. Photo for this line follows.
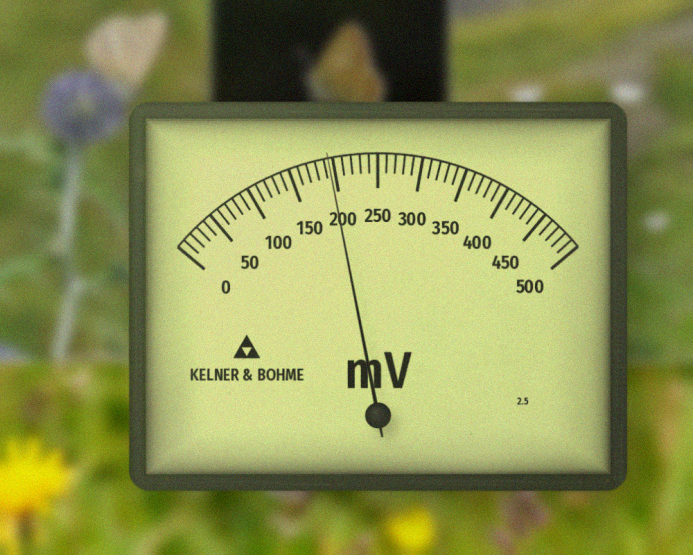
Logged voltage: 195 mV
